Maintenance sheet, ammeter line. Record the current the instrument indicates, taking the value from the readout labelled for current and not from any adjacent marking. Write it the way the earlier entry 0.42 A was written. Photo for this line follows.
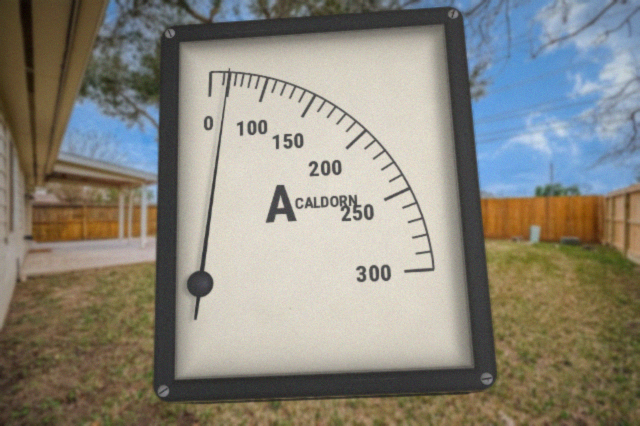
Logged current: 50 A
